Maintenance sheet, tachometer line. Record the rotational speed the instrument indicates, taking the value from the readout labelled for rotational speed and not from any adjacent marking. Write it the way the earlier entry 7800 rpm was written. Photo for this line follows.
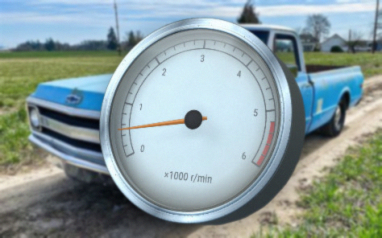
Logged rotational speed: 500 rpm
